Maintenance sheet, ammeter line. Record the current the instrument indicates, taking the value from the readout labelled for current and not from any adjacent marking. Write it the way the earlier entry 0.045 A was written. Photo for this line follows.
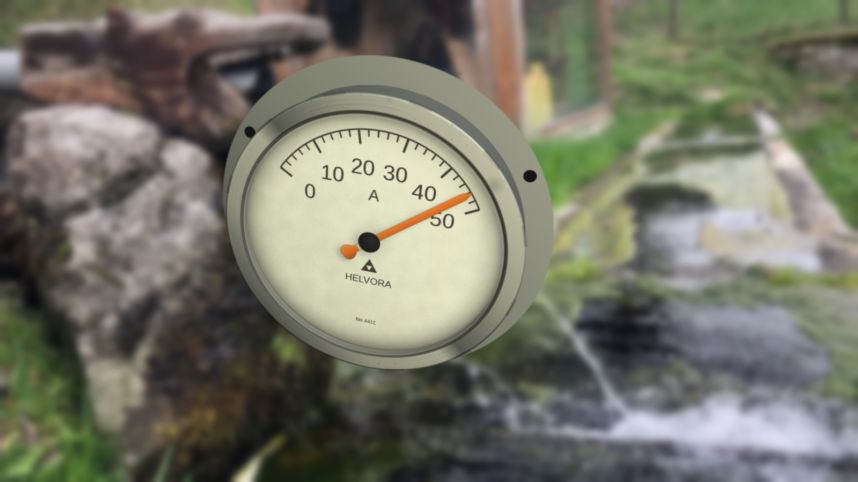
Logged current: 46 A
